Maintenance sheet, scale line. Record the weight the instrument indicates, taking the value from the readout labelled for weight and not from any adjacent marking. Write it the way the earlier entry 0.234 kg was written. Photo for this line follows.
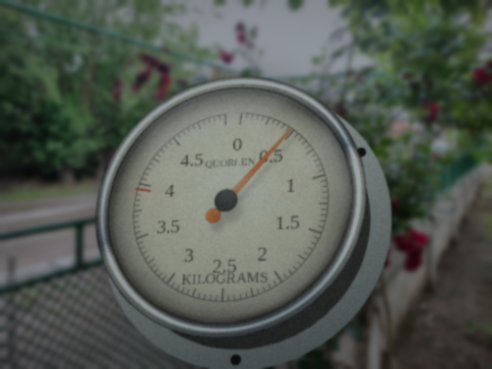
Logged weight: 0.5 kg
